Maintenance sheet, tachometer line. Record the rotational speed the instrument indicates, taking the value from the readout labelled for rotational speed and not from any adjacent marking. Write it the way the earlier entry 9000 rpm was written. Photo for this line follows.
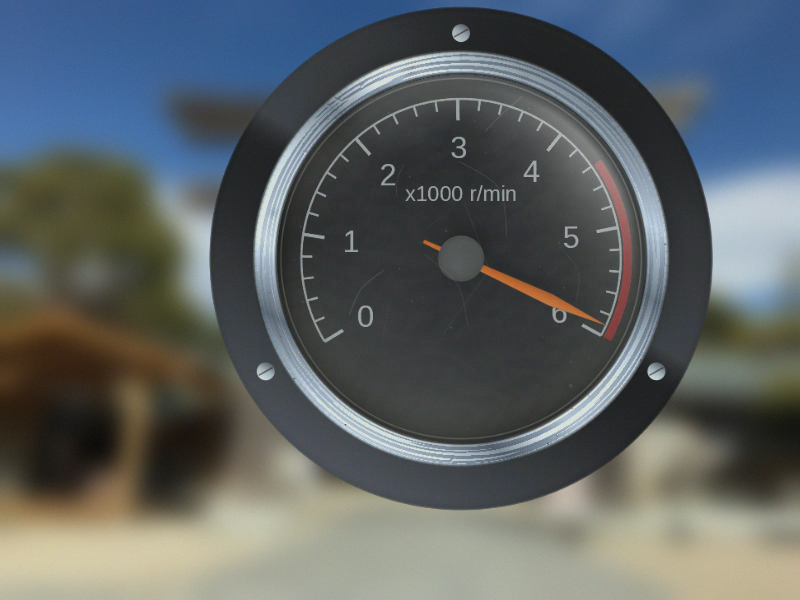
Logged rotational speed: 5900 rpm
